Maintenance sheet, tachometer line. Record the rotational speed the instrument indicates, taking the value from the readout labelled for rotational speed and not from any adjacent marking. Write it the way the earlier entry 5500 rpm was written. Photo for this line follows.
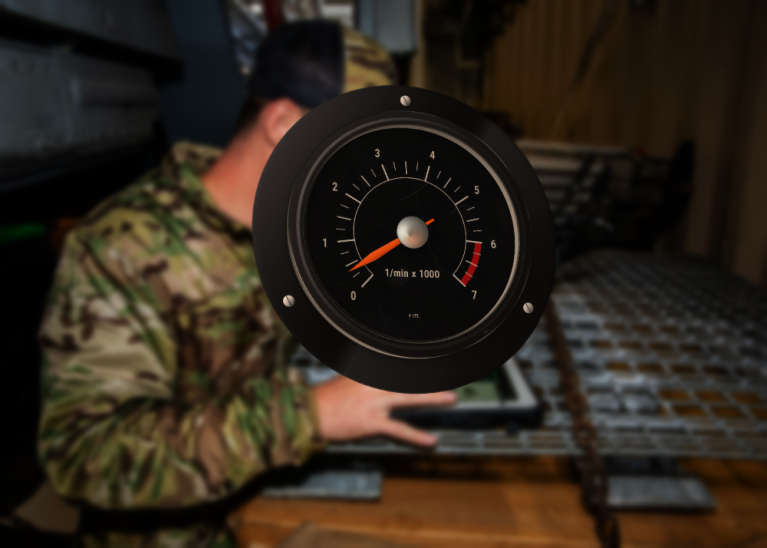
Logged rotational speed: 375 rpm
